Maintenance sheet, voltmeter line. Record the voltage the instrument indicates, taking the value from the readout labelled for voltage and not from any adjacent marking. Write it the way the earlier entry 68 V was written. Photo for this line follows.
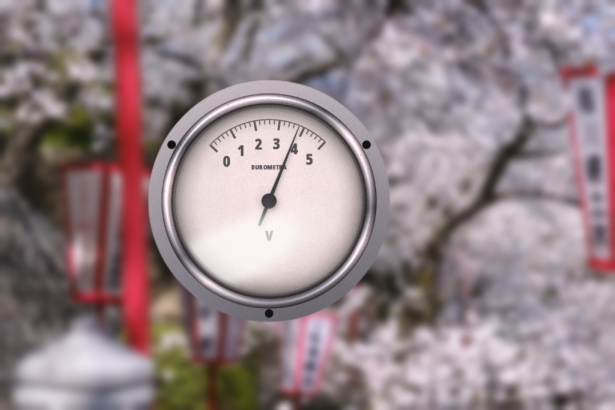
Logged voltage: 3.8 V
